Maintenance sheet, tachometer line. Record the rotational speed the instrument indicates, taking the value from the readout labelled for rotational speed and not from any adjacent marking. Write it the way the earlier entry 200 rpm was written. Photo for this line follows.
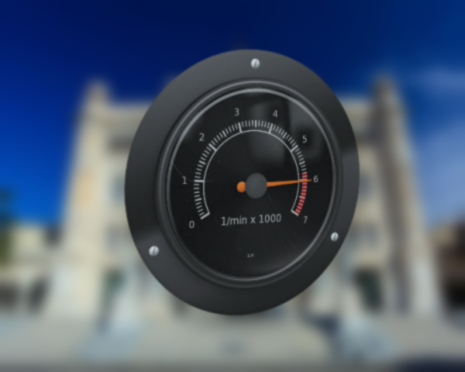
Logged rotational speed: 6000 rpm
